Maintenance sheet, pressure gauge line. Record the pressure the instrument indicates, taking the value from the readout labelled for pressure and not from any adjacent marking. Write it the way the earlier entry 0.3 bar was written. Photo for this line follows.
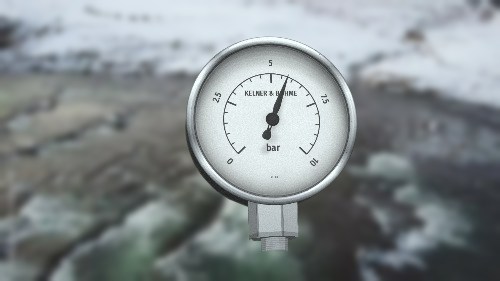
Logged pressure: 5.75 bar
